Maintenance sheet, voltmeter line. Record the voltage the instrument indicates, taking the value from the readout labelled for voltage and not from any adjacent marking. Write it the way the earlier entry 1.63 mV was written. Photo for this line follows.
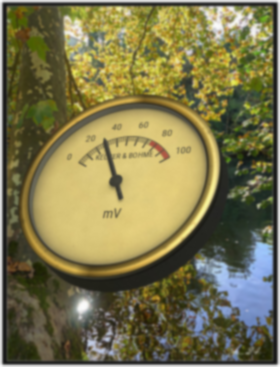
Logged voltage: 30 mV
